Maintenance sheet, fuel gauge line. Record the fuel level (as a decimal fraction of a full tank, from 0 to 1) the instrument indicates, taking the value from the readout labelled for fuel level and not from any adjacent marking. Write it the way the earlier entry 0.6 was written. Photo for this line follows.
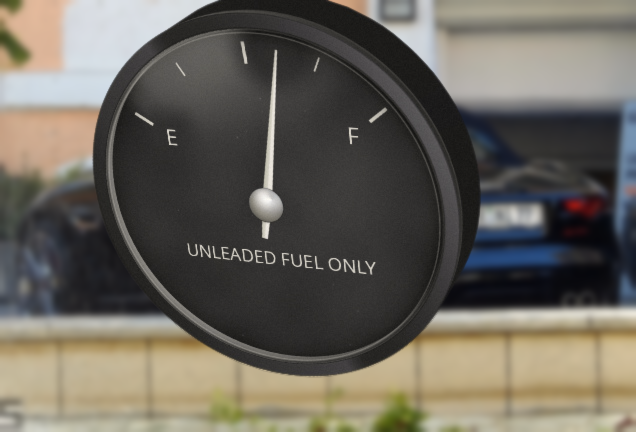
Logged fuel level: 0.625
